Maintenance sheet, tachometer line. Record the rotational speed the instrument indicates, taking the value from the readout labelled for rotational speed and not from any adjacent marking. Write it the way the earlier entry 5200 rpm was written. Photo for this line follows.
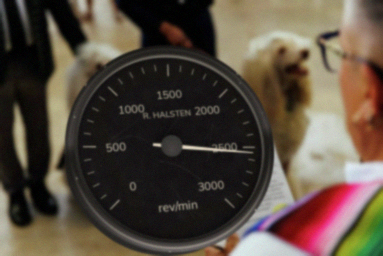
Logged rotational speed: 2550 rpm
